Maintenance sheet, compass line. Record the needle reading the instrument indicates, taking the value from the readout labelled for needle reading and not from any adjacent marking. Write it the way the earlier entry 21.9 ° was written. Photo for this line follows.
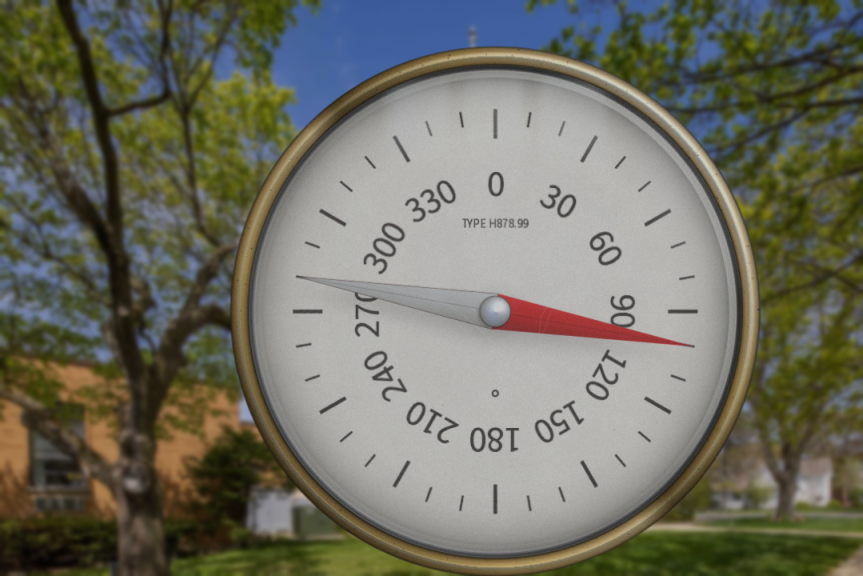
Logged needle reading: 100 °
